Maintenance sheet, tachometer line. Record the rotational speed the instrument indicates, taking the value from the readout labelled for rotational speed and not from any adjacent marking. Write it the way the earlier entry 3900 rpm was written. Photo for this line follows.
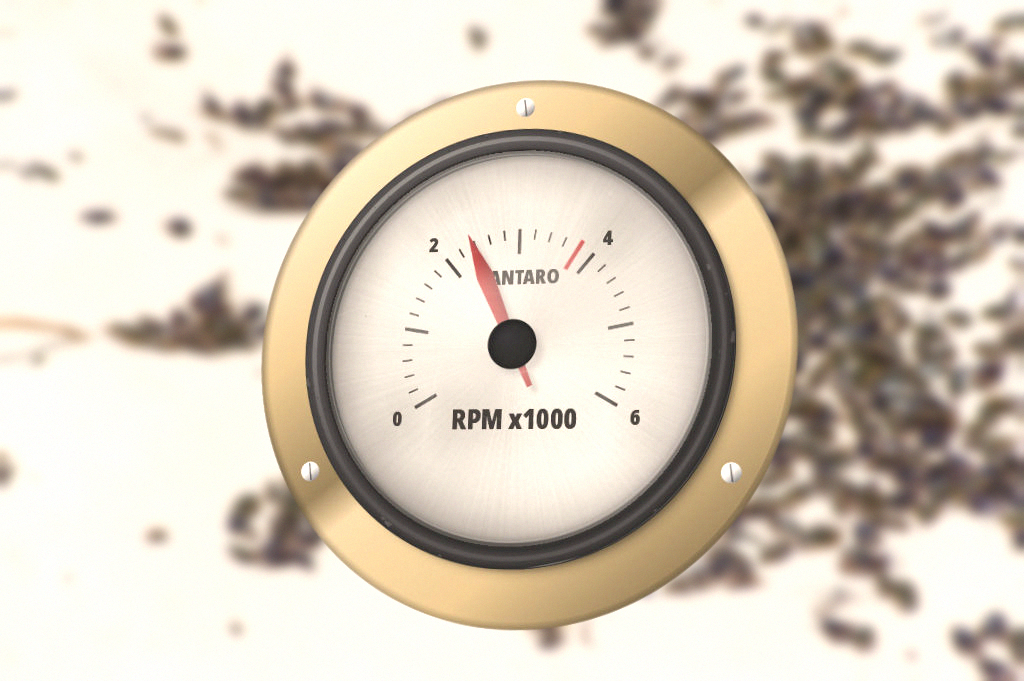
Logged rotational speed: 2400 rpm
